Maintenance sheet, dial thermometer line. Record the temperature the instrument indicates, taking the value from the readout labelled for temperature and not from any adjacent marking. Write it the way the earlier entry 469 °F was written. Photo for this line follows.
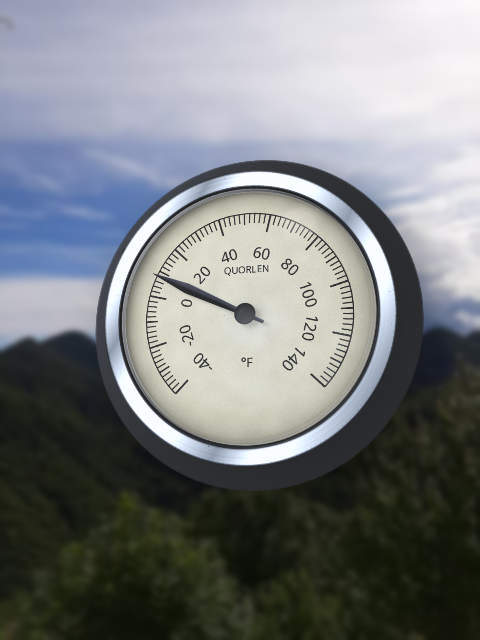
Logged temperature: 8 °F
